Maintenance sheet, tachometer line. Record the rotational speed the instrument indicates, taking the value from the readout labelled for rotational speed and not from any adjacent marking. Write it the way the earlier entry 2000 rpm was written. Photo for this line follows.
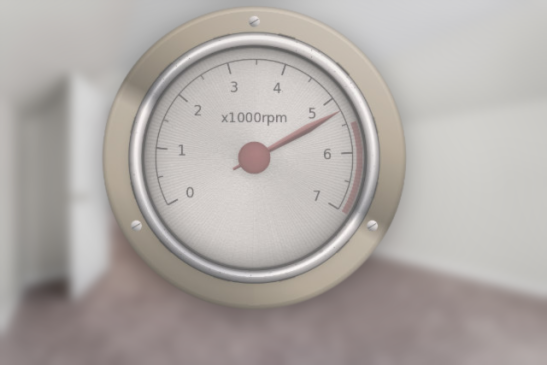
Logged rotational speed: 5250 rpm
